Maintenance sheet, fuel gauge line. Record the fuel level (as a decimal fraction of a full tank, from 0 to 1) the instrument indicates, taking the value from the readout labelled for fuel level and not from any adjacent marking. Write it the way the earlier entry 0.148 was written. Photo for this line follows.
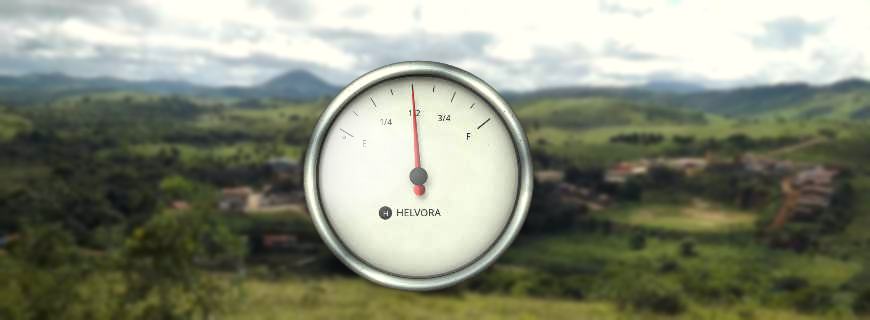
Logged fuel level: 0.5
